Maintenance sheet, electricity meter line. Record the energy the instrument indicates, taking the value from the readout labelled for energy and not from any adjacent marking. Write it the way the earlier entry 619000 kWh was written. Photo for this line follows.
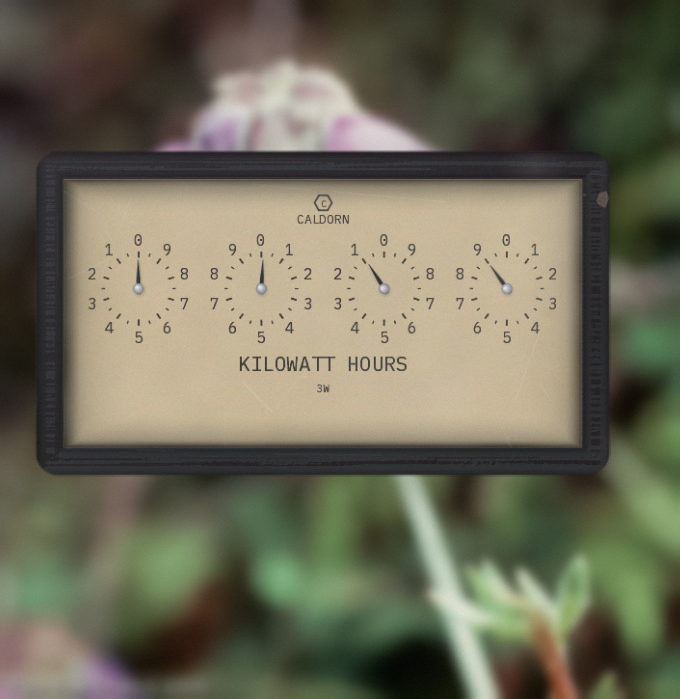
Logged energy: 9 kWh
